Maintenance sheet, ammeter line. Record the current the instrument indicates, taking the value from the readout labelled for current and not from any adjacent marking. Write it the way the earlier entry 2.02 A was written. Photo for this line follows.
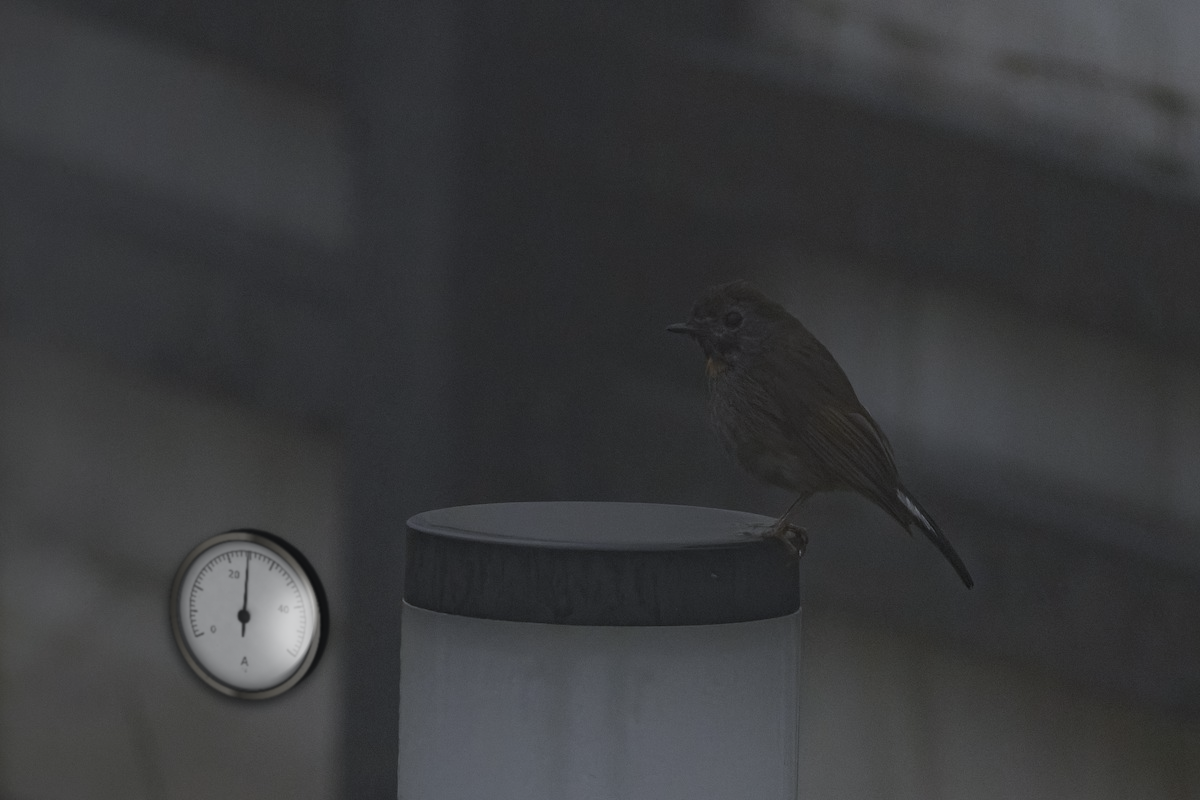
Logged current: 25 A
